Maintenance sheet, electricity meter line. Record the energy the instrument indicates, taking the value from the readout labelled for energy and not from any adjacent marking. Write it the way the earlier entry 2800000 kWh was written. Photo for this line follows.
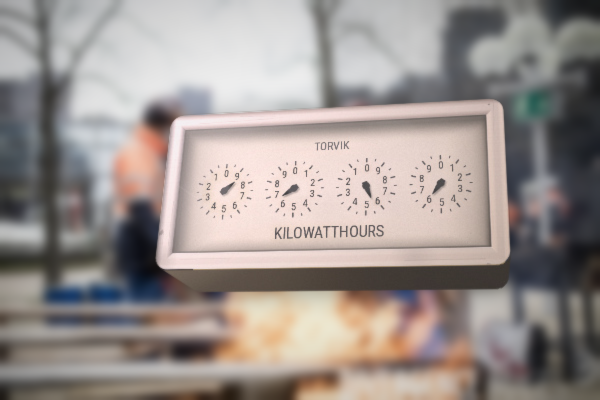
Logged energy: 8656 kWh
